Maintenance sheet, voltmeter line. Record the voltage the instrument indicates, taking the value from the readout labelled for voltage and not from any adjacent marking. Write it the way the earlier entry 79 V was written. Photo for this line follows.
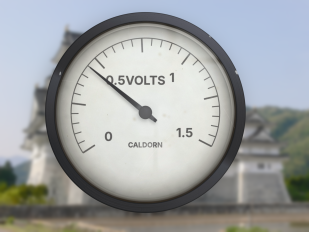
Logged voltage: 0.45 V
